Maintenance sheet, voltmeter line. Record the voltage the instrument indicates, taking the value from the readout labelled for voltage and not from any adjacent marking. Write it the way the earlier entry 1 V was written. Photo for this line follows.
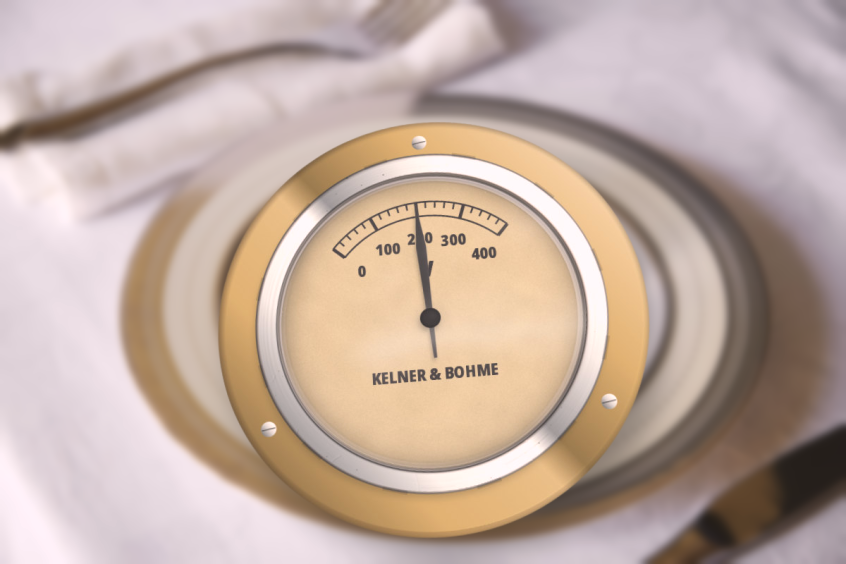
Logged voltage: 200 V
